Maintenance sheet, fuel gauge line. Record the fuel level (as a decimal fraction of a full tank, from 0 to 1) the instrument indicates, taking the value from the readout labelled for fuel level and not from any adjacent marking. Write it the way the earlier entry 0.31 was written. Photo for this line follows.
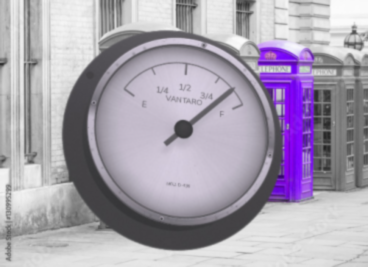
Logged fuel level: 0.875
